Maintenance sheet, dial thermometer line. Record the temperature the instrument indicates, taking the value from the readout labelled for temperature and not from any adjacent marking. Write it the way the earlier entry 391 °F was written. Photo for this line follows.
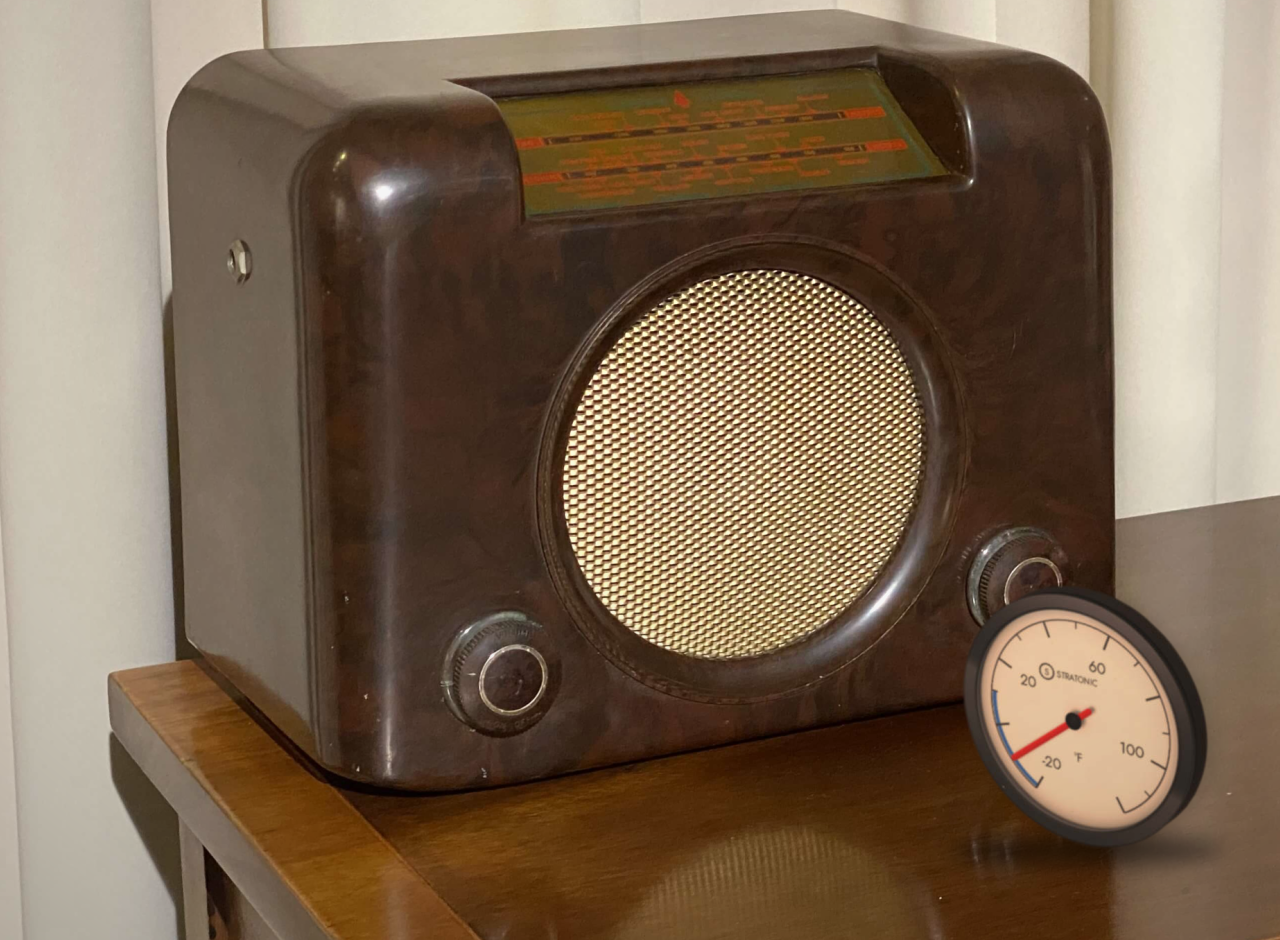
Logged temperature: -10 °F
